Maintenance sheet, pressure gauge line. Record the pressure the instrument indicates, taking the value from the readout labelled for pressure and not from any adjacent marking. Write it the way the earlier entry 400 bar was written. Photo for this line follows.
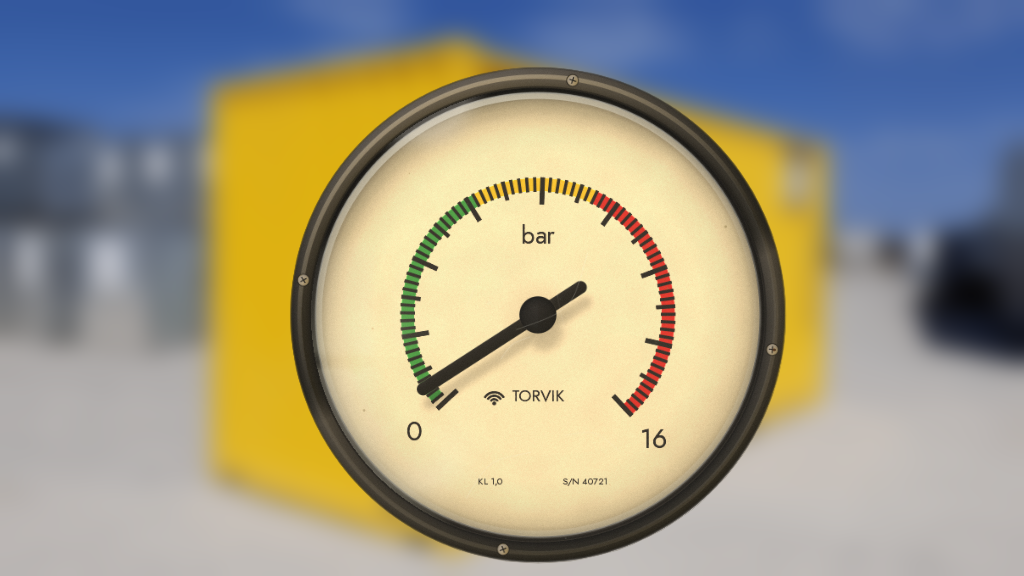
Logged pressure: 0.6 bar
